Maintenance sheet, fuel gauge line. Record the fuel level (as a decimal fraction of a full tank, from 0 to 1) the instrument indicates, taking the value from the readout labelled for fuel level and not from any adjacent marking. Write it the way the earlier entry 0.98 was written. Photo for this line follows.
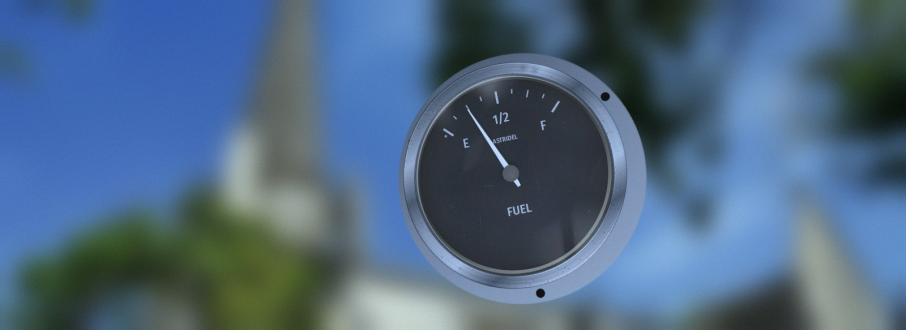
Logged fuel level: 0.25
